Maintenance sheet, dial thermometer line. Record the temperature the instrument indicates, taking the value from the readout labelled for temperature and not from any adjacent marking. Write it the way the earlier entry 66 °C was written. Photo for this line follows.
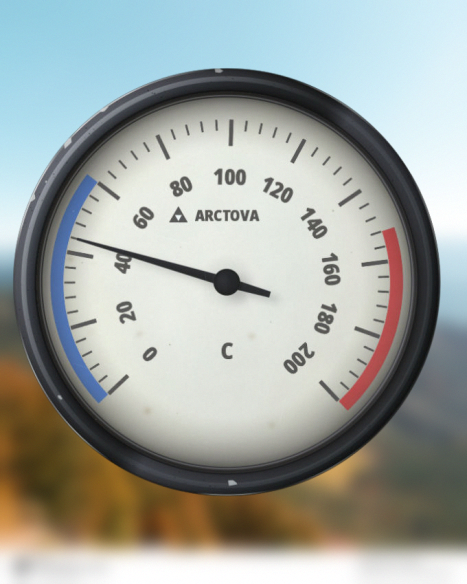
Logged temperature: 44 °C
